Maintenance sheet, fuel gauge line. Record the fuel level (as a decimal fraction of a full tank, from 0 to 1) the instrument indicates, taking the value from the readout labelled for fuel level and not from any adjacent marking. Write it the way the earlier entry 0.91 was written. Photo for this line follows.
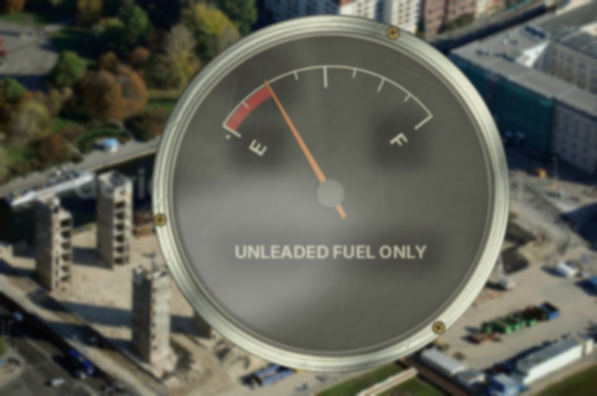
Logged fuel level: 0.25
